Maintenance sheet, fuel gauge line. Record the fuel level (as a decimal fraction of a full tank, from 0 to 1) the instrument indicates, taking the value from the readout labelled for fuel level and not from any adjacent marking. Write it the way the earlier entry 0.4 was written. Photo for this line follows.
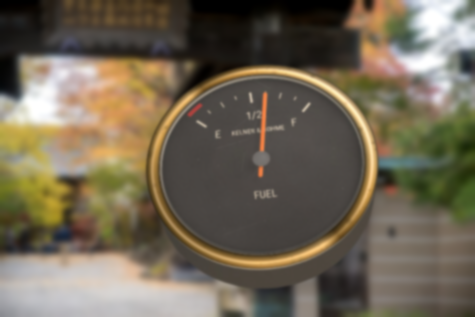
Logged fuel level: 0.625
